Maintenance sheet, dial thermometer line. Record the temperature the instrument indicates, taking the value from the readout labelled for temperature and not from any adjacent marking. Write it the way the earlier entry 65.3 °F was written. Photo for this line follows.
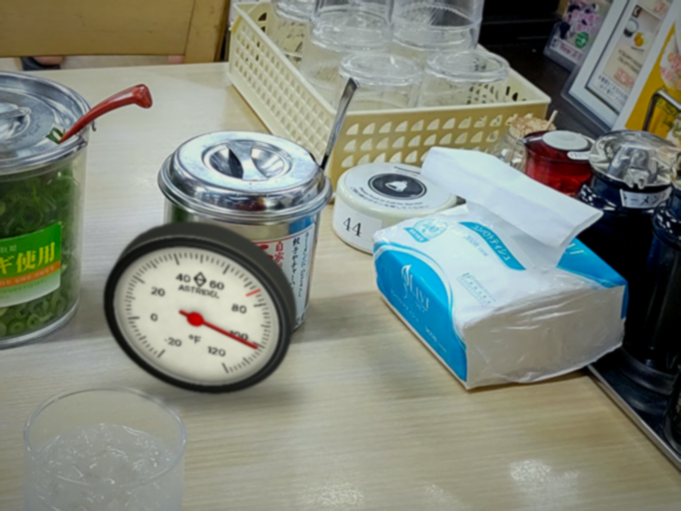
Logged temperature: 100 °F
